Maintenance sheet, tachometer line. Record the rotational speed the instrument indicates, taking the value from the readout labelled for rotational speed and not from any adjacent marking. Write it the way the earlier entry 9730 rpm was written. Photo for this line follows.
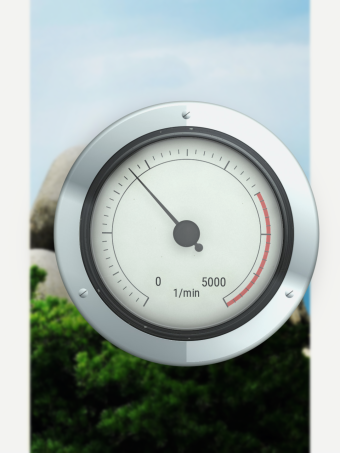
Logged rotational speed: 1800 rpm
